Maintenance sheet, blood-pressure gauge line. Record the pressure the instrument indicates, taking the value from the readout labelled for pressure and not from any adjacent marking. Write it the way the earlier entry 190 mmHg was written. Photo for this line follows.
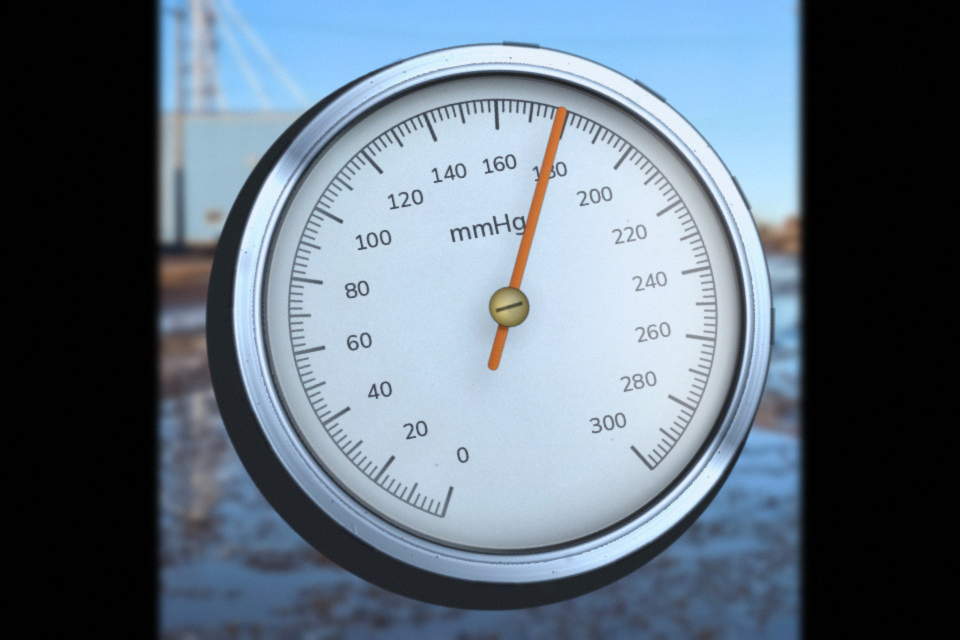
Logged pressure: 178 mmHg
